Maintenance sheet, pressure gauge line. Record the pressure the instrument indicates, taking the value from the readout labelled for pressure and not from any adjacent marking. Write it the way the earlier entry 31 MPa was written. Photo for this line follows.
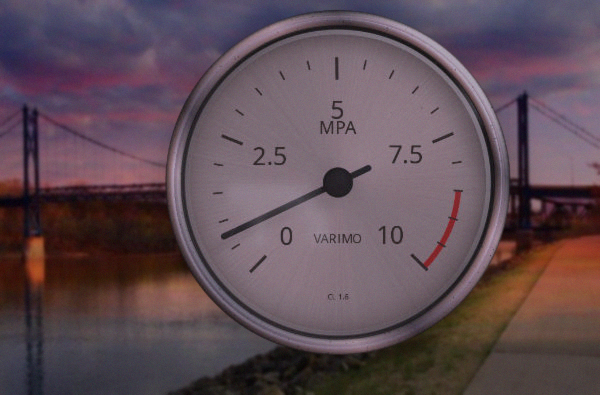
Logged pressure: 0.75 MPa
